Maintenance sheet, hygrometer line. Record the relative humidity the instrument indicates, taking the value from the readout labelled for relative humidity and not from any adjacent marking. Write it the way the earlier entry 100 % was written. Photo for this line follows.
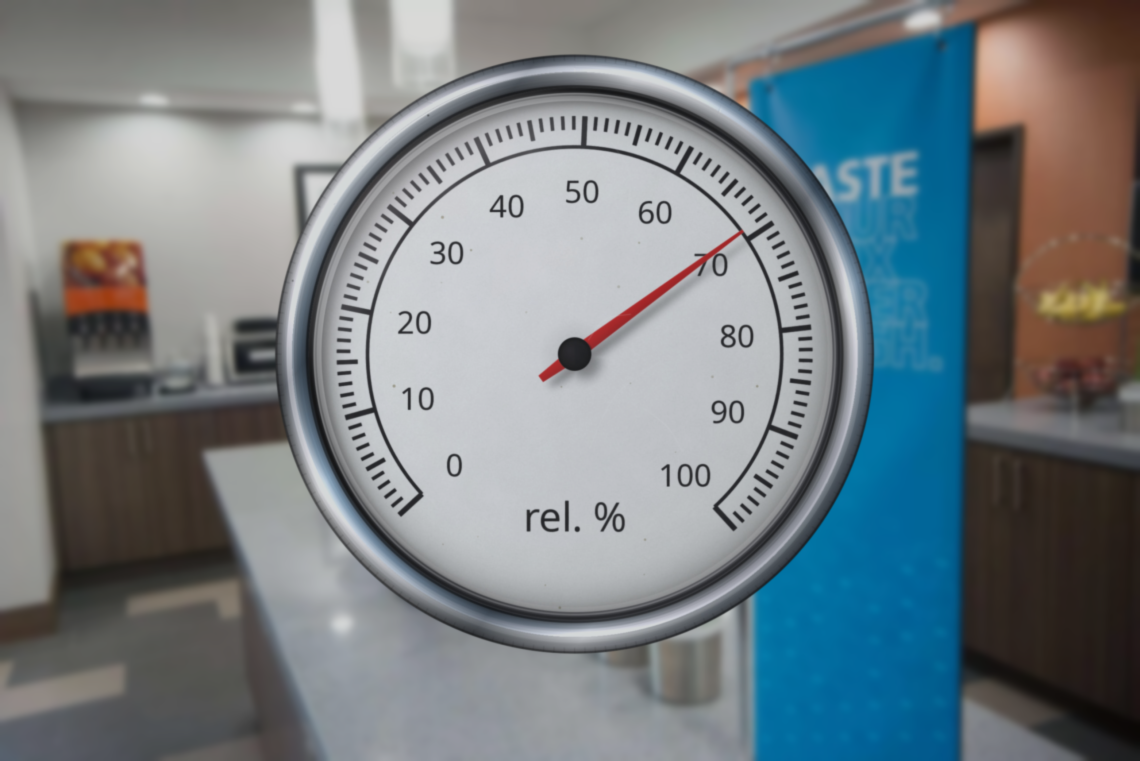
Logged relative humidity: 69 %
